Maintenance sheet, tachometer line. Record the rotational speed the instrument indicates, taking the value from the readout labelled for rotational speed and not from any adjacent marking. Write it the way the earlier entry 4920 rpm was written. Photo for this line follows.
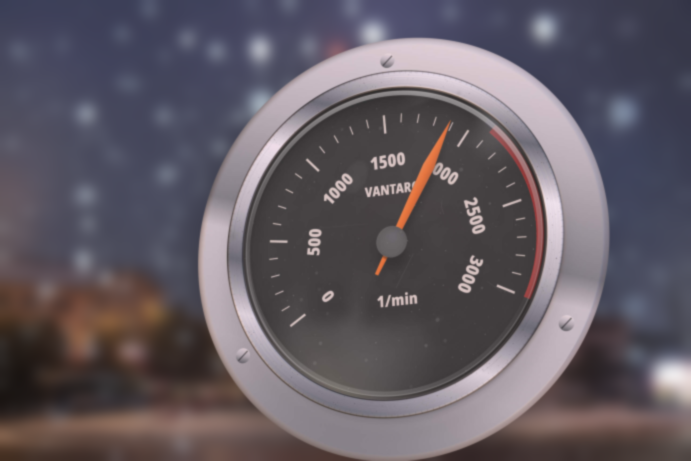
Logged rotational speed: 1900 rpm
